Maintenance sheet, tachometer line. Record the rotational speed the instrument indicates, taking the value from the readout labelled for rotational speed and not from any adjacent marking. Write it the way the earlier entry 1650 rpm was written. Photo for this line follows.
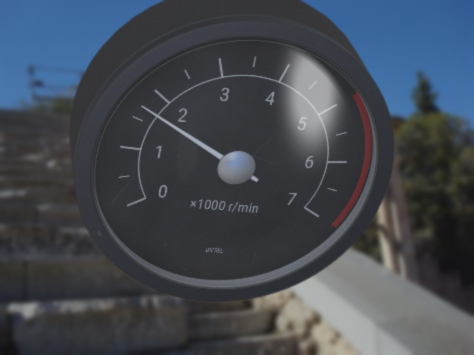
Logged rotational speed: 1750 rpm
